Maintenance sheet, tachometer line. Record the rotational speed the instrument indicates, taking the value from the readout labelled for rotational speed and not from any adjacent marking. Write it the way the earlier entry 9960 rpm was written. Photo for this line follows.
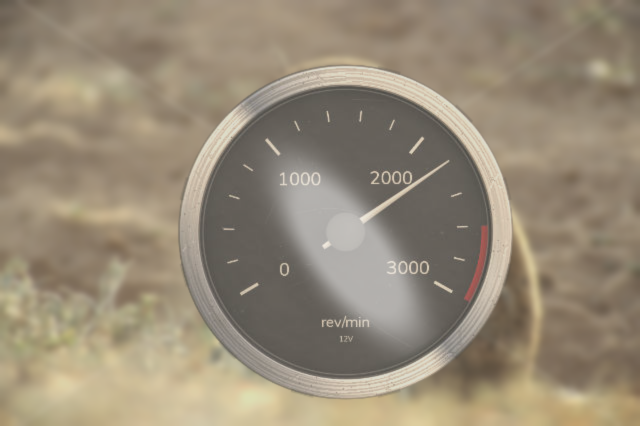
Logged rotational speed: 2200 rpm
